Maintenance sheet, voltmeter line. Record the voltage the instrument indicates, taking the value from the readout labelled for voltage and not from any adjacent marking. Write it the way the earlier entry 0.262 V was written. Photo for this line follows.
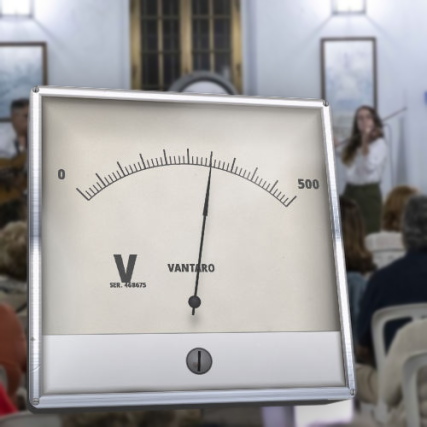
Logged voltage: 300 V
